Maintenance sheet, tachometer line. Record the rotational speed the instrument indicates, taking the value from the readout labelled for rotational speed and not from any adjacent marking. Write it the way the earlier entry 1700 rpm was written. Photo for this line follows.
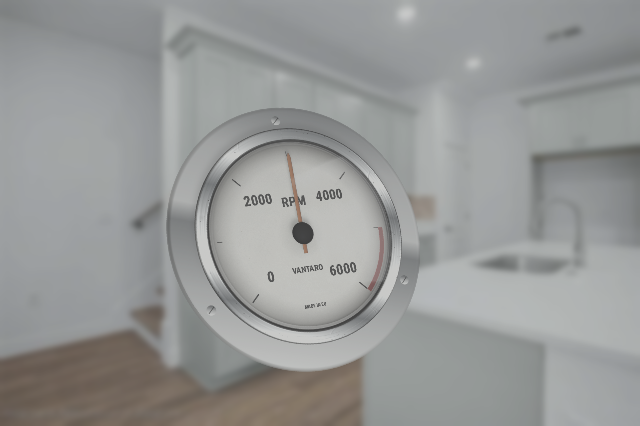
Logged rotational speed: 3000 rpm
